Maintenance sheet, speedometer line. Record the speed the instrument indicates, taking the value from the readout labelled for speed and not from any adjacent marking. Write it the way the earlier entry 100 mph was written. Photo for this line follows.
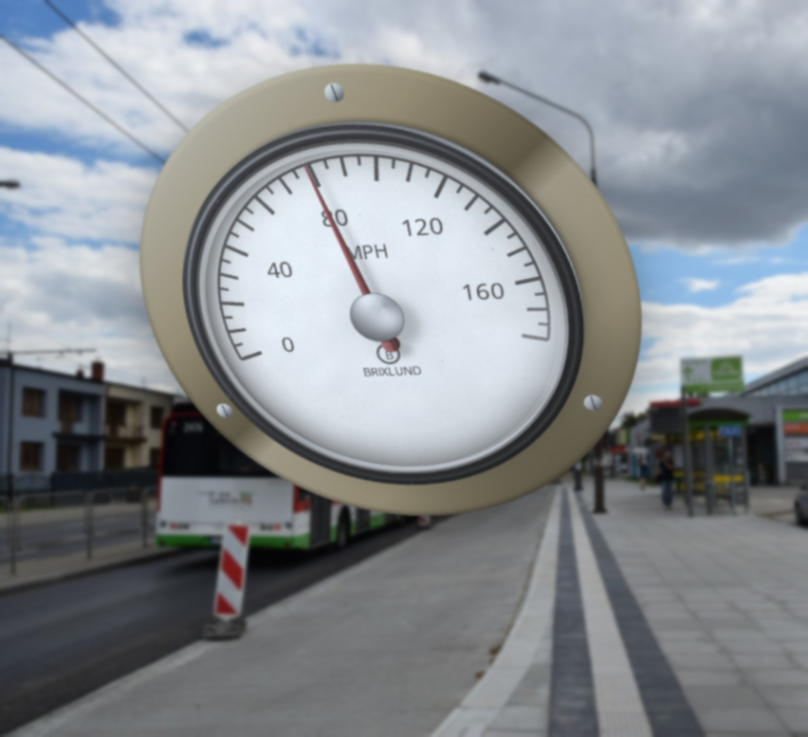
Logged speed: 80 mph
